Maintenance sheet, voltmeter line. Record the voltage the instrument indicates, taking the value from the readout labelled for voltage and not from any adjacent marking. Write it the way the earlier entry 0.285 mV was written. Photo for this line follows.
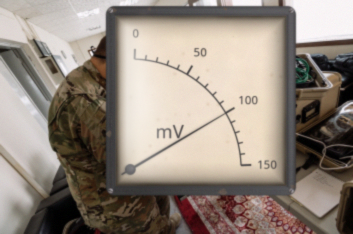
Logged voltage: 100 mV
